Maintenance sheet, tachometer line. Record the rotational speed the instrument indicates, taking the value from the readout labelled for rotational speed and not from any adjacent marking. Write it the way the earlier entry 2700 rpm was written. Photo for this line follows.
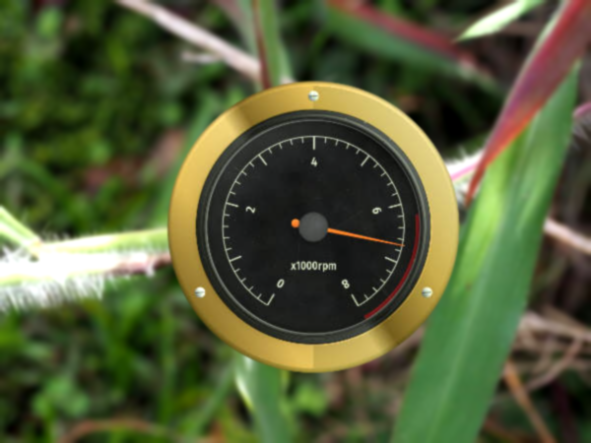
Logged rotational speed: 6700 rpm
